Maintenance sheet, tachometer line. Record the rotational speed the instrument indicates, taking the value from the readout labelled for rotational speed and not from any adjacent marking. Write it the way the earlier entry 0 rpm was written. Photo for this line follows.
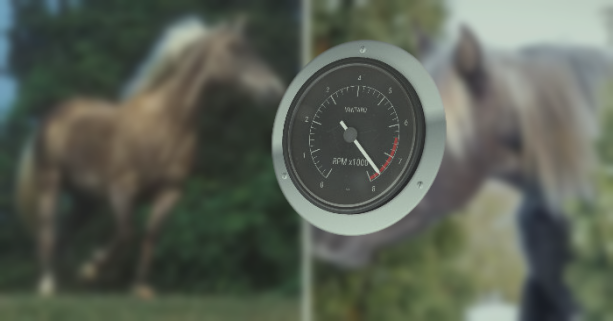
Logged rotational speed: 7600 rpm
